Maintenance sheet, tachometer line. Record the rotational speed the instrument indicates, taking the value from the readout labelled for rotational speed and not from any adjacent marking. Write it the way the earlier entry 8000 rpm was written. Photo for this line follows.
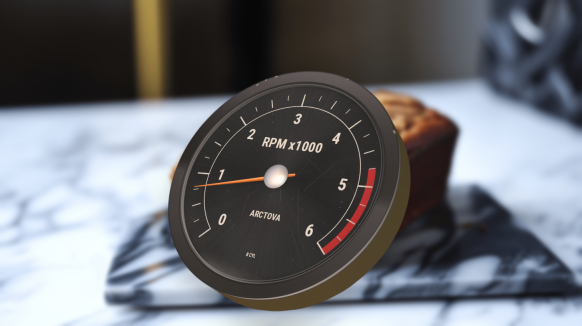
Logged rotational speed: 750 rpm
